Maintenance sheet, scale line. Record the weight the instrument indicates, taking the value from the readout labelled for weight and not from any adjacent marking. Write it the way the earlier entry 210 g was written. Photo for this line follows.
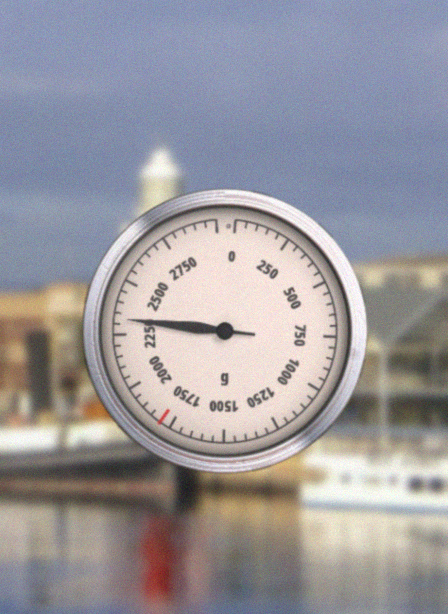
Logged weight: 2325 g
